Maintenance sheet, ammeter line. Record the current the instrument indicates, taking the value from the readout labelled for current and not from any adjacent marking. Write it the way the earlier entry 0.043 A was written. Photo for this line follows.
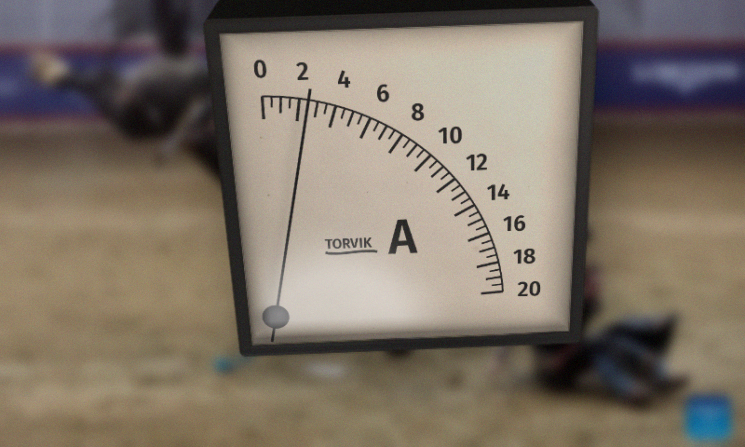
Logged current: 2.5 A
